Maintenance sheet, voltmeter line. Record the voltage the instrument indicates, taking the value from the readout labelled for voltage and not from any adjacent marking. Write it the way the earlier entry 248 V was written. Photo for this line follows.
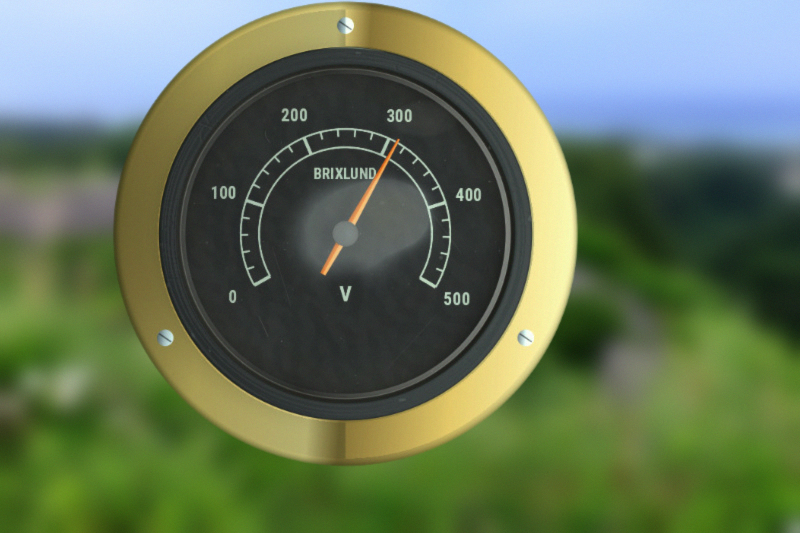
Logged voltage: 310 V
